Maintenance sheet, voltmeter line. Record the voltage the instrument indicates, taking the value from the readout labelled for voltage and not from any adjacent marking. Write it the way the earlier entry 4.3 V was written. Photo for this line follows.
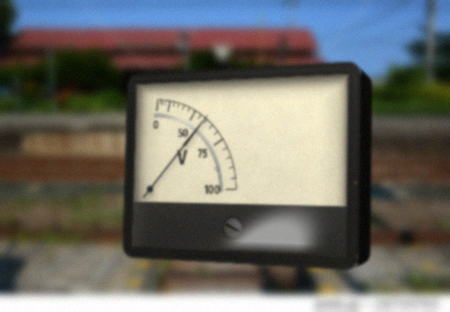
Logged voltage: 60 V
